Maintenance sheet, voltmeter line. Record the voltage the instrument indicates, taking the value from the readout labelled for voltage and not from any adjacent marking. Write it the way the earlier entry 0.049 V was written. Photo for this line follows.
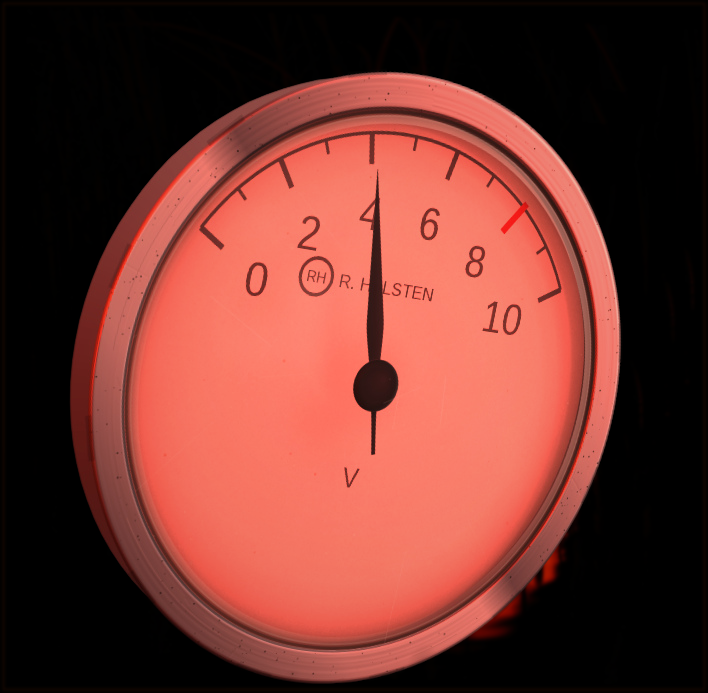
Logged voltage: 4 V
